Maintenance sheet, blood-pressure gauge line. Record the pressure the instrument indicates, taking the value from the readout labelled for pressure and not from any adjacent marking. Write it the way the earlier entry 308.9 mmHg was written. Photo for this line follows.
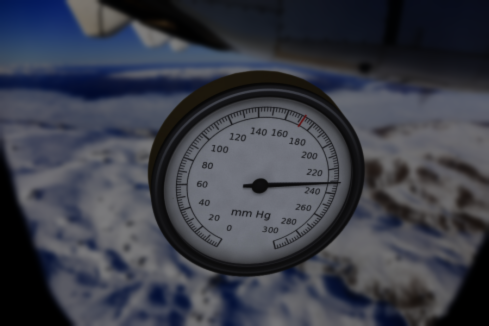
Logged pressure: 230 mmHg
